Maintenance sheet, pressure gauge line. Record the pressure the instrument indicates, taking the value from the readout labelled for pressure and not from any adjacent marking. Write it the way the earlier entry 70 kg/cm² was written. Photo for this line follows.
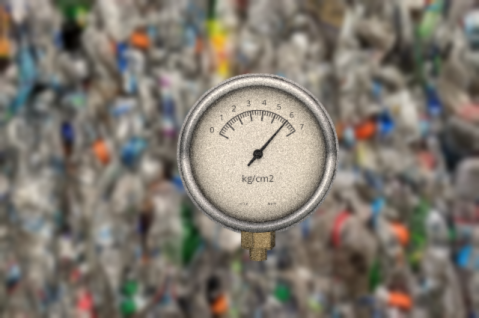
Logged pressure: 6 kg/cm²
